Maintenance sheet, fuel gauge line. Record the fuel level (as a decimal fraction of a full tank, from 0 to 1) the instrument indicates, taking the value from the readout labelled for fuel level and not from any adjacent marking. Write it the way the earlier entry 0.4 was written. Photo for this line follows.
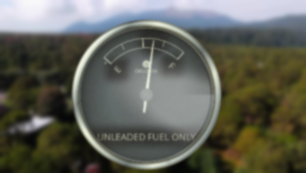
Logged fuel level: 0.625
